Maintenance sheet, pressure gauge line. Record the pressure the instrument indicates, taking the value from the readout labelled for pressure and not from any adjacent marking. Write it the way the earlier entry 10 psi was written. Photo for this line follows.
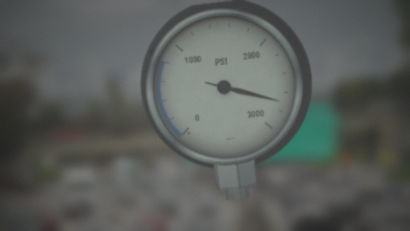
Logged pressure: 2700 psi
